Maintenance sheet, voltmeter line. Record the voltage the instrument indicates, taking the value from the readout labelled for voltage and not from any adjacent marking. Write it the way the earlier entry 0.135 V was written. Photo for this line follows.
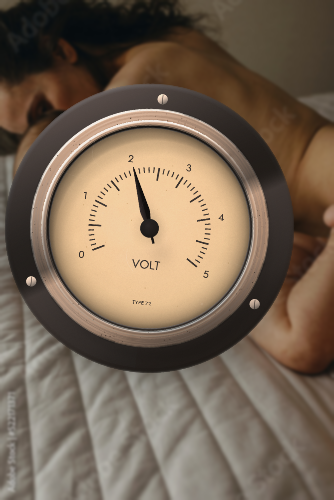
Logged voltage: 2 V
